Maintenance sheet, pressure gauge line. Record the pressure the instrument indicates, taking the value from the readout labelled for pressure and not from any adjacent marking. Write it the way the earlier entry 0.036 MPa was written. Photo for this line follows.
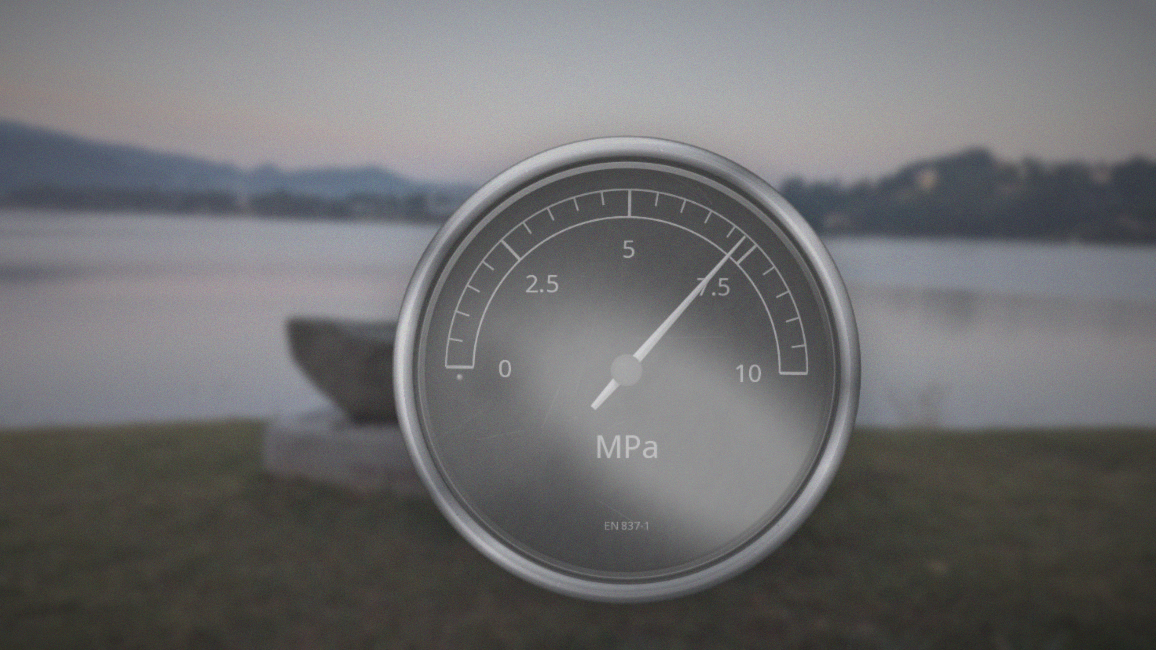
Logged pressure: 7.25 MPa
